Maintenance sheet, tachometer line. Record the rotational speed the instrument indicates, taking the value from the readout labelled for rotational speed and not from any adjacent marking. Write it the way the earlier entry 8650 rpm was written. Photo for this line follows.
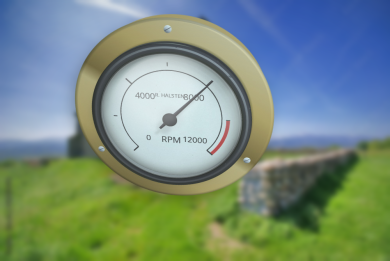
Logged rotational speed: 8000 rpm
